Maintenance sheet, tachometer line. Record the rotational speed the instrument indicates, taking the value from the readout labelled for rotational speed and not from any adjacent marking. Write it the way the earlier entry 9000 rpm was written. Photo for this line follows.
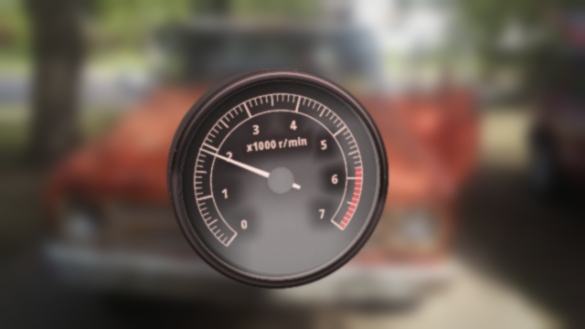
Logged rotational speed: 1900 rpm
